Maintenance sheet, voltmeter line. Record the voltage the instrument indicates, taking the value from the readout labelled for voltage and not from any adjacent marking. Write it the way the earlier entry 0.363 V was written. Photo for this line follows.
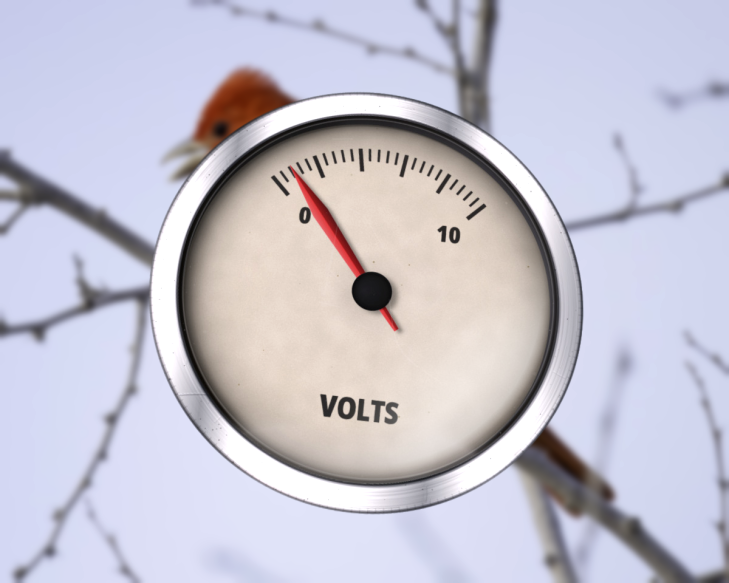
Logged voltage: 0.8 V
